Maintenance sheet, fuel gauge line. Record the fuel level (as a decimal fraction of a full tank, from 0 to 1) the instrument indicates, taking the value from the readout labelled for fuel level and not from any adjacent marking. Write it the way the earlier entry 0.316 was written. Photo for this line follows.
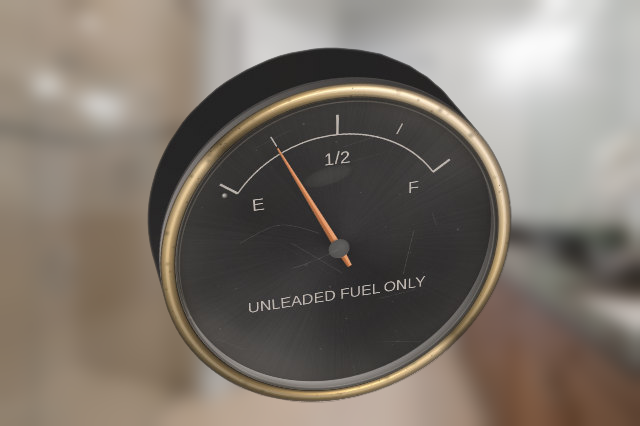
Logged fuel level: 0.25
